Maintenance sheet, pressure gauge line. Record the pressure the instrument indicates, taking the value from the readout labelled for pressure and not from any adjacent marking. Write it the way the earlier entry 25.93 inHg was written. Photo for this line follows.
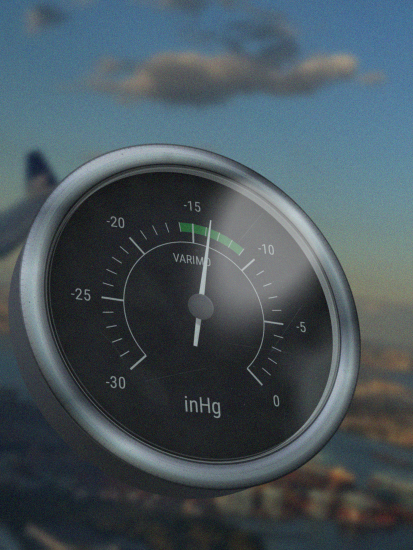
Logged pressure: -14 inHg
